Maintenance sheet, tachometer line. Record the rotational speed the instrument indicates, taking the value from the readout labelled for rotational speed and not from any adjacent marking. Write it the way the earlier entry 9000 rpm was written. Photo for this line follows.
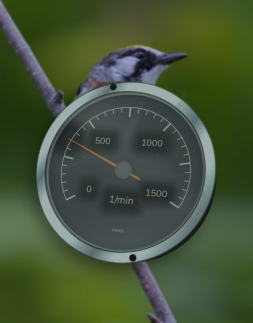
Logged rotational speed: 350 rpm
